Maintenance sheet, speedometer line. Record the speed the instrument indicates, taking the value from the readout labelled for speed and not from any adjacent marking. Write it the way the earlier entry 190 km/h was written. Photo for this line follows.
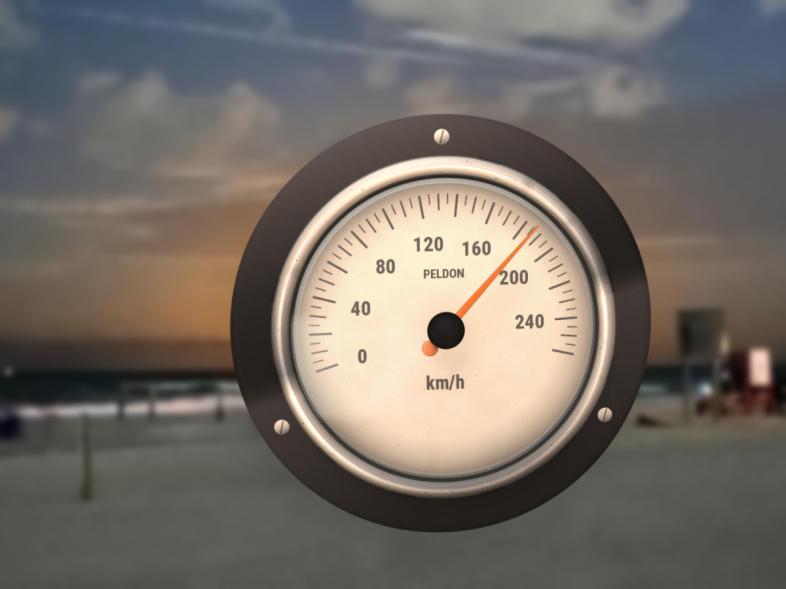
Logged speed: 185 km/h
